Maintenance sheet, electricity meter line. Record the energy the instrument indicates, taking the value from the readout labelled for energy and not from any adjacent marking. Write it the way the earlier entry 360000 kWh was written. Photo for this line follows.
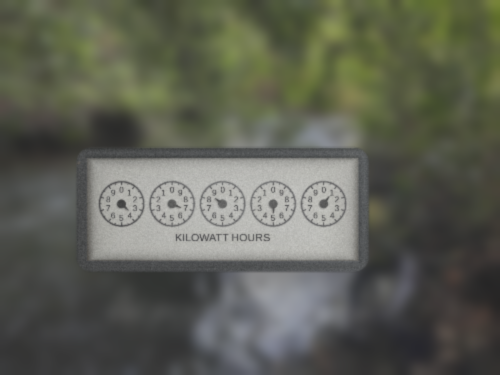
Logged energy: 36851 kWh
